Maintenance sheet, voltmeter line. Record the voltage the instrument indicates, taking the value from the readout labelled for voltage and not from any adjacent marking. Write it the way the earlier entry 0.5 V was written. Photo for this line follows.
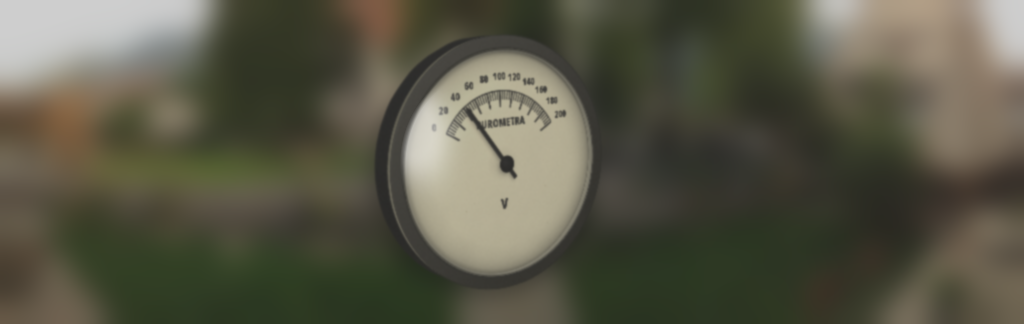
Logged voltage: 40 V
